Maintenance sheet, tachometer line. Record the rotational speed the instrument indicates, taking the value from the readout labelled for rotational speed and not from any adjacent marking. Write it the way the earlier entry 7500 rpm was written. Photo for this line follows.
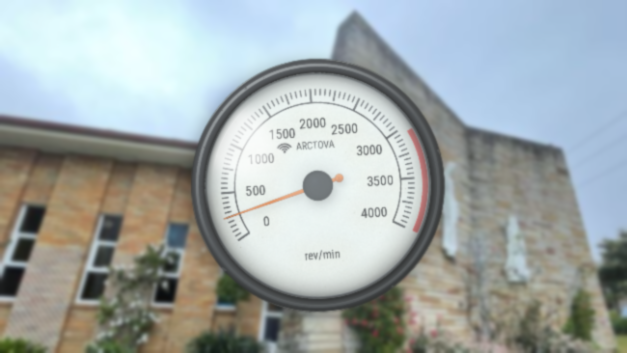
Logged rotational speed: 250 rpm
